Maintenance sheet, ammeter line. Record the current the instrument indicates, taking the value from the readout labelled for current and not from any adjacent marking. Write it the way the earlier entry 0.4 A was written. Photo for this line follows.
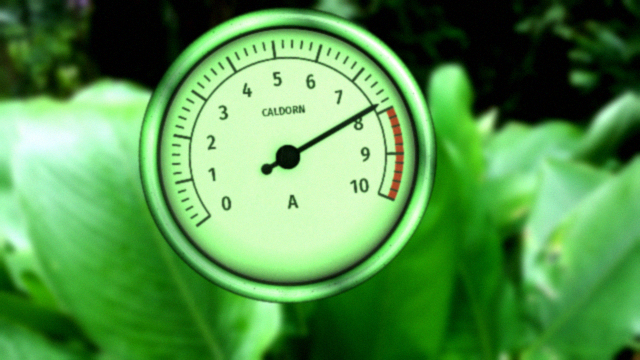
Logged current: 7.8 A
